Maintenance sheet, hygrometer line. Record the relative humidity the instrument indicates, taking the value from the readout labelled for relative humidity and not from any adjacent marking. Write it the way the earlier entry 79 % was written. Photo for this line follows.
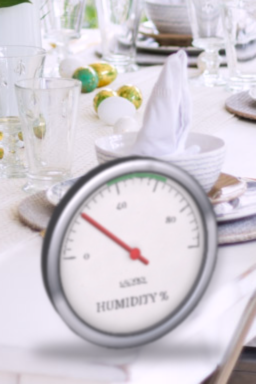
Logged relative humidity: 20 %
